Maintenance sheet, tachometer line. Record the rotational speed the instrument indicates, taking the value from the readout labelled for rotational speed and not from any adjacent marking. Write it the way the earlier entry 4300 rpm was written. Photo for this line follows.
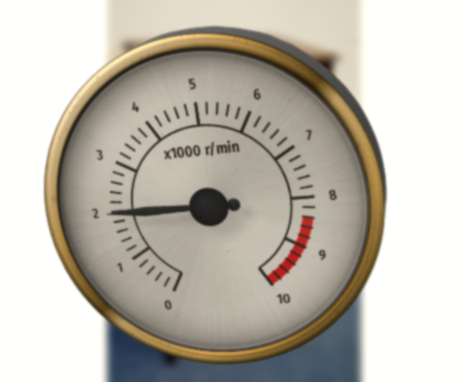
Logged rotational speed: 2000 rpm
